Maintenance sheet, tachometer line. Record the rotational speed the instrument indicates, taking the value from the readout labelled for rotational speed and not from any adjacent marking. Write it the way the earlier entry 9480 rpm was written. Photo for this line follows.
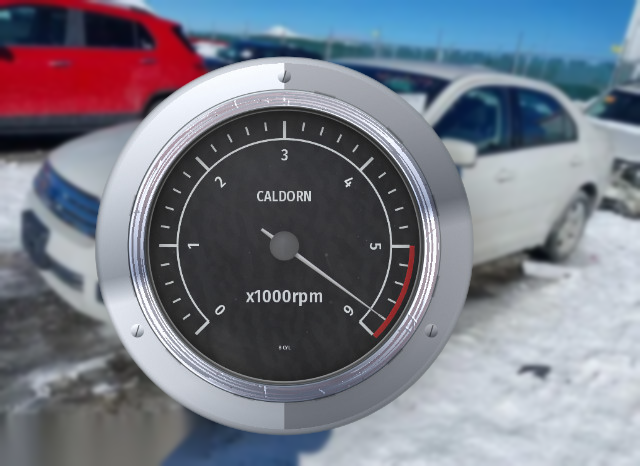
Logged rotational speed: 5800 rpm
